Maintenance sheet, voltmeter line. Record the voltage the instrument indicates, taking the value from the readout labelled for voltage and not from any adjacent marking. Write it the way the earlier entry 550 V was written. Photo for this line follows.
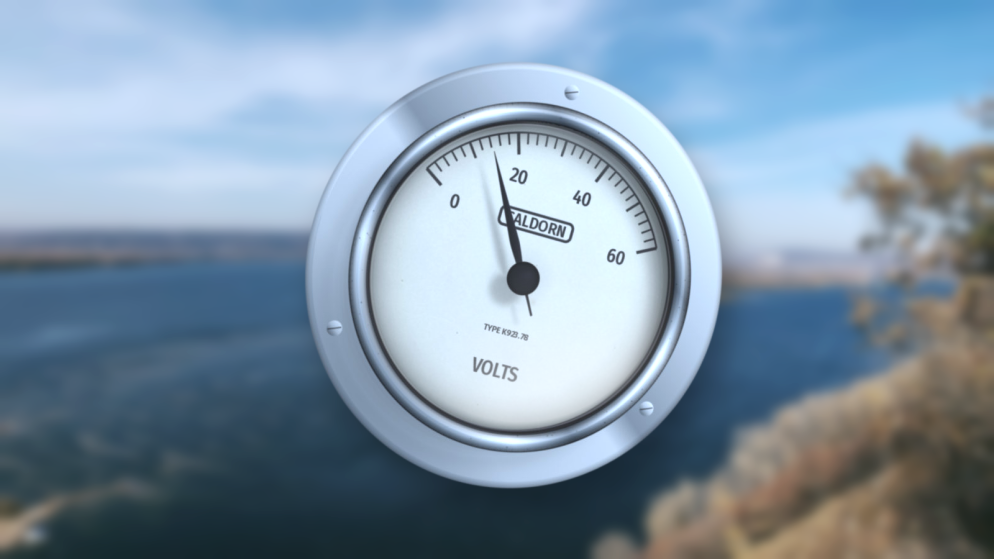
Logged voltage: 14 V
